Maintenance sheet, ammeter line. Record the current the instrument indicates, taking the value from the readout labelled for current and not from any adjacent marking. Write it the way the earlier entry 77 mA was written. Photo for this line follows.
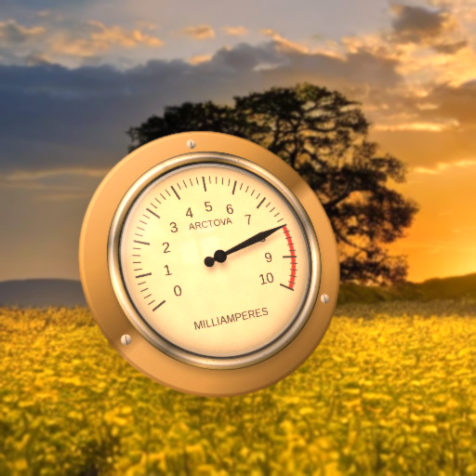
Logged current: 8 mA
